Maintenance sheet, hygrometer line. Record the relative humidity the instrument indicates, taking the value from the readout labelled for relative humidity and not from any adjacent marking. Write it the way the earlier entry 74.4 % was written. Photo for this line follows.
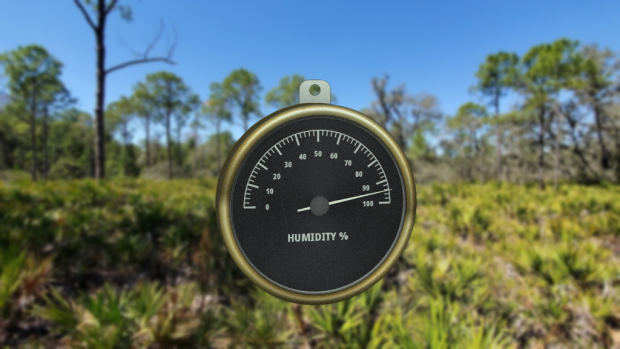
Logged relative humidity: 94 %
